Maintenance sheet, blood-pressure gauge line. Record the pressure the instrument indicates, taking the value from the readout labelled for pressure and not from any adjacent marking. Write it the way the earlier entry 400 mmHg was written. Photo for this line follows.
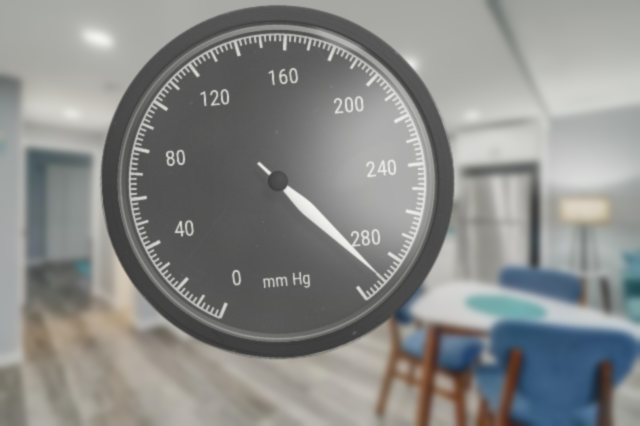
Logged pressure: 290 mmHg
